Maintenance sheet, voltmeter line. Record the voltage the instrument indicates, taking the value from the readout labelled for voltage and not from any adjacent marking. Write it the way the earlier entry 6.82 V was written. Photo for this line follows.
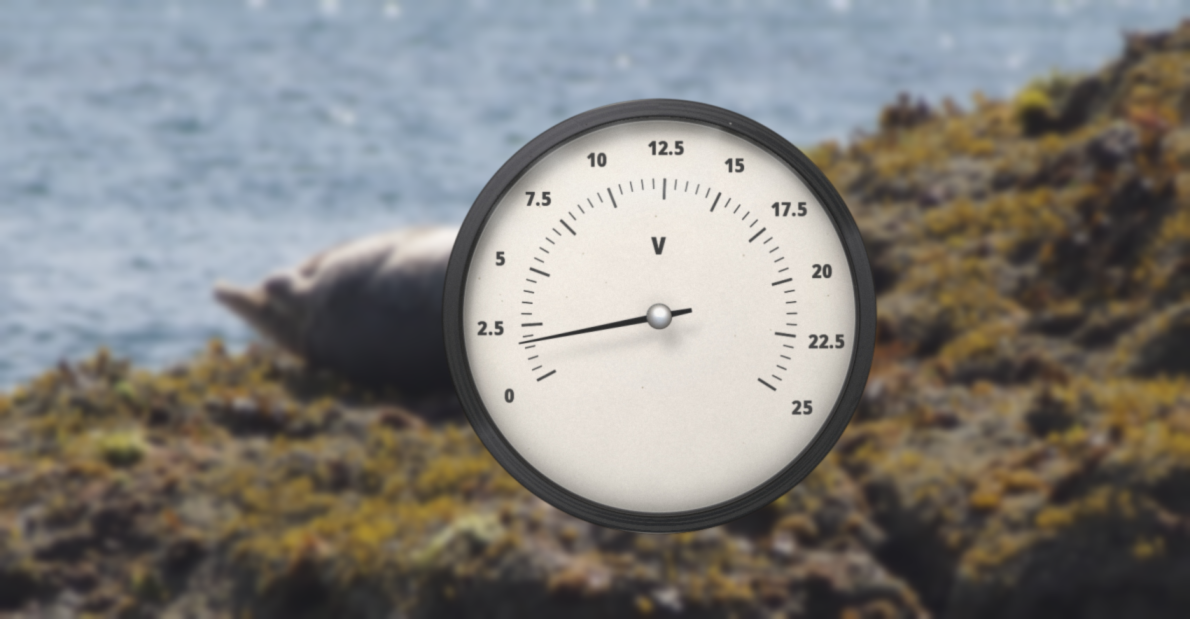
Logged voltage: 1.75 V
